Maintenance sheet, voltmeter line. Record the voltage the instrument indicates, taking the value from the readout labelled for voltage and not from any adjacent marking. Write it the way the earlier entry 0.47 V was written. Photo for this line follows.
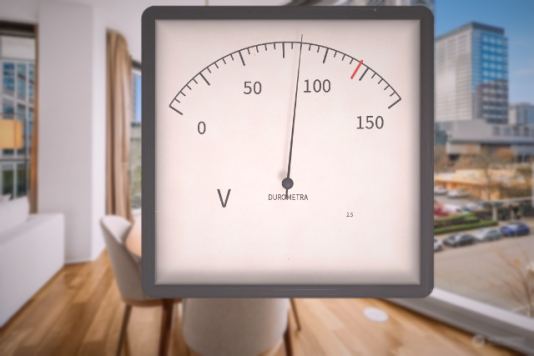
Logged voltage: 85 V
